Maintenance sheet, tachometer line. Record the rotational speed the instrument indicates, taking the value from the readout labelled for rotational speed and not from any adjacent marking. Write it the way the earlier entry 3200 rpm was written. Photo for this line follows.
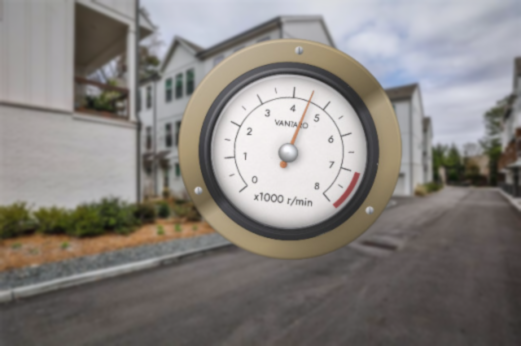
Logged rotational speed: 4500 rpm
